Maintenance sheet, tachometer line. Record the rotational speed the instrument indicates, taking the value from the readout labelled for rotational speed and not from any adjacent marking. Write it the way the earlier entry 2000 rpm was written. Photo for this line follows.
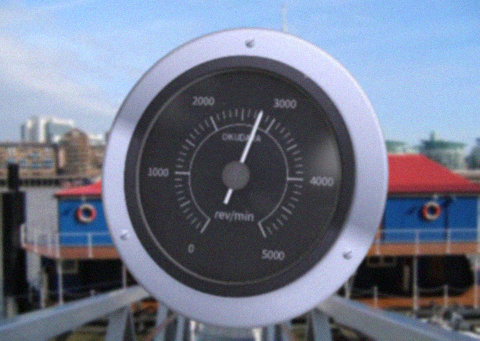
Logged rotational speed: 2800 rpm
